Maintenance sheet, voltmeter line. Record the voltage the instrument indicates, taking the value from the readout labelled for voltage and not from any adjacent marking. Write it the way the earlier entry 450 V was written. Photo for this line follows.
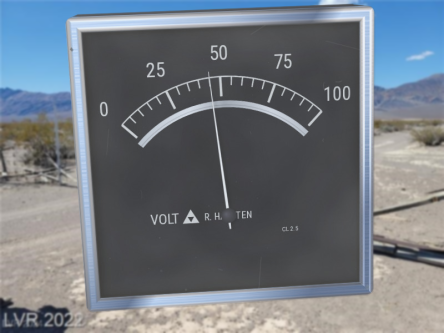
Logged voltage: 45 V
